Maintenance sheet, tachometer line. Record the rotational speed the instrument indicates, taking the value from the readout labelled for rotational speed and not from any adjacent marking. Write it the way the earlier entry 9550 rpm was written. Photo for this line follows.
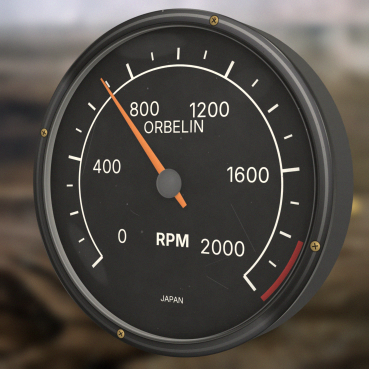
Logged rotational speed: 700 rpm
